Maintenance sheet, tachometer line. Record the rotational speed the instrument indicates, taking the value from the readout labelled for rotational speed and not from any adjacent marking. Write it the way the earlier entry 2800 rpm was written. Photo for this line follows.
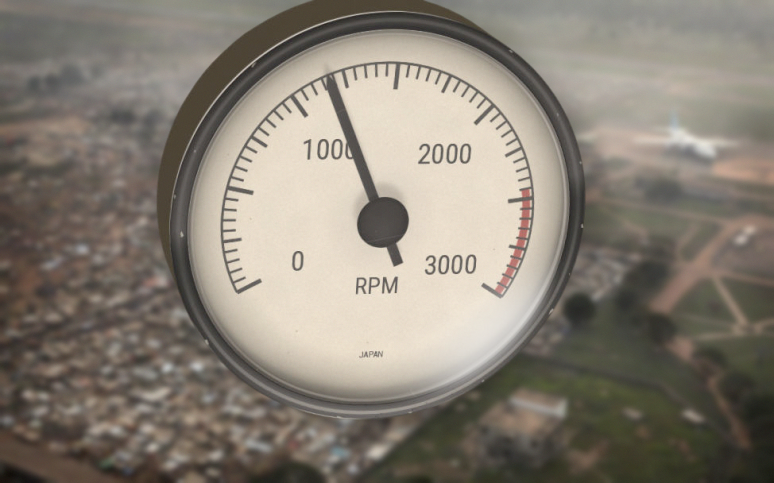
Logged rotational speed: 1175 rpm
